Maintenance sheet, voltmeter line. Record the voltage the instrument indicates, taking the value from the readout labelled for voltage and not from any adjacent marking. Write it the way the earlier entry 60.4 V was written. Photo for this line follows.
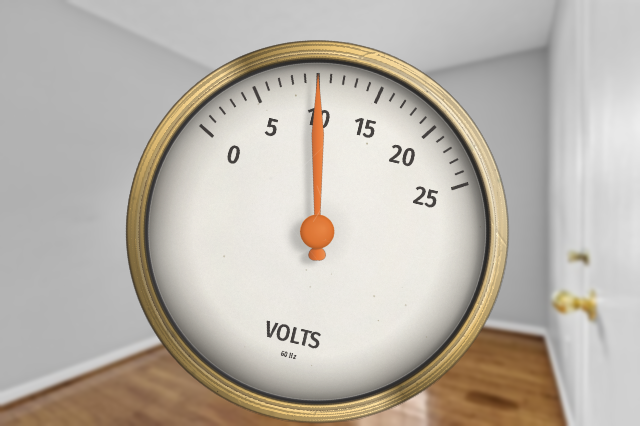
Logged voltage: 10 V
